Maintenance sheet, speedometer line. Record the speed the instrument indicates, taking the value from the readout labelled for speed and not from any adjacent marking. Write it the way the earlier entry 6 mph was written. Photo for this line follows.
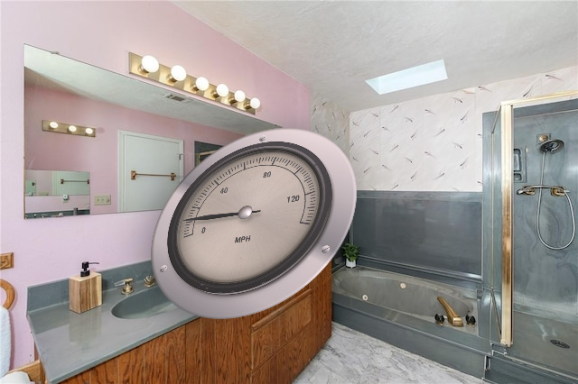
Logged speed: 10 mph
